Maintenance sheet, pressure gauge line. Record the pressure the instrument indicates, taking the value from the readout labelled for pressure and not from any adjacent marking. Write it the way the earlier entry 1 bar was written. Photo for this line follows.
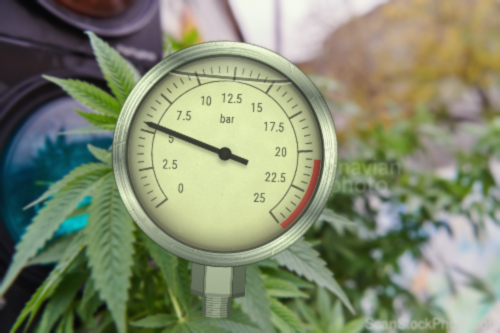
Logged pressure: 5.5 bar
